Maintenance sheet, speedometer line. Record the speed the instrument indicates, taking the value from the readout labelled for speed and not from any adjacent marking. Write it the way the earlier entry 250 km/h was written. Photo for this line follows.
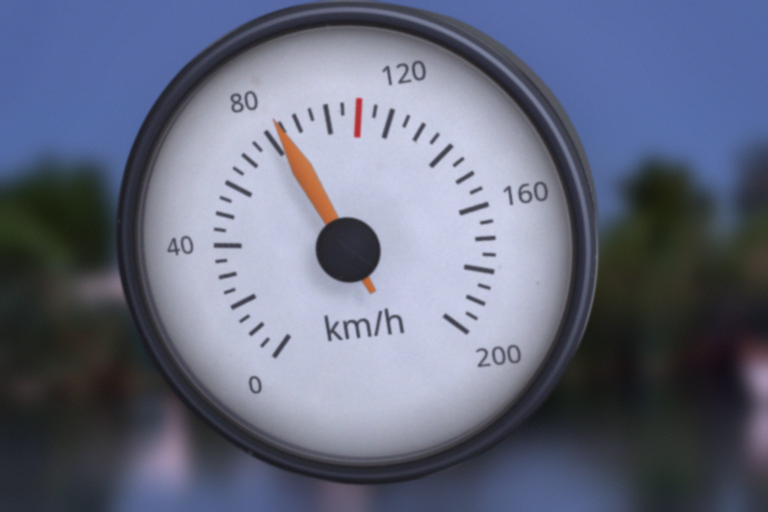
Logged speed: 85 km/h
